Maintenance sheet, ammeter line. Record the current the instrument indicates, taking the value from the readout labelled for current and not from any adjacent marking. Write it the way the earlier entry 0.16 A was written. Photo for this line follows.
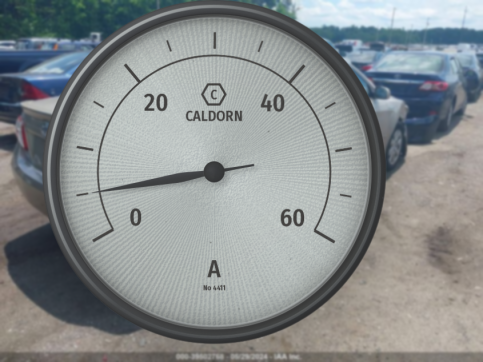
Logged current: 5 A
